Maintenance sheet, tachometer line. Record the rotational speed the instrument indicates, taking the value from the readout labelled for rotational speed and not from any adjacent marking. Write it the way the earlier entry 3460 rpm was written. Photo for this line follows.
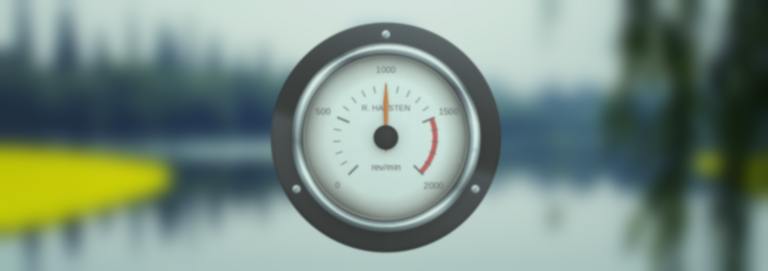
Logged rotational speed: 1000 rpm
